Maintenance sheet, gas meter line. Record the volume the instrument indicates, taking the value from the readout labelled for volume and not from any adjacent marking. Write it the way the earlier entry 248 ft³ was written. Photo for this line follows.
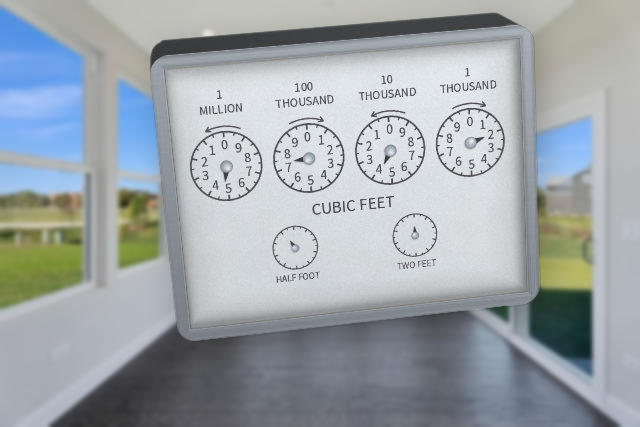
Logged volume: 474200 ft³
